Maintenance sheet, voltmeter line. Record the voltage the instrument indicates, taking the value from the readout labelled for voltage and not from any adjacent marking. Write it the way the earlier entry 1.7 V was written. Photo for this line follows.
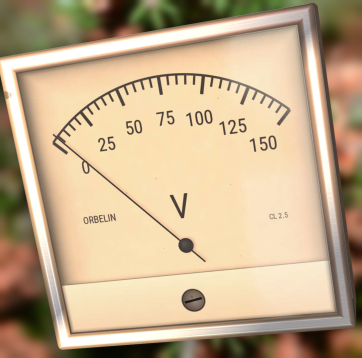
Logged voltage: 5 V
